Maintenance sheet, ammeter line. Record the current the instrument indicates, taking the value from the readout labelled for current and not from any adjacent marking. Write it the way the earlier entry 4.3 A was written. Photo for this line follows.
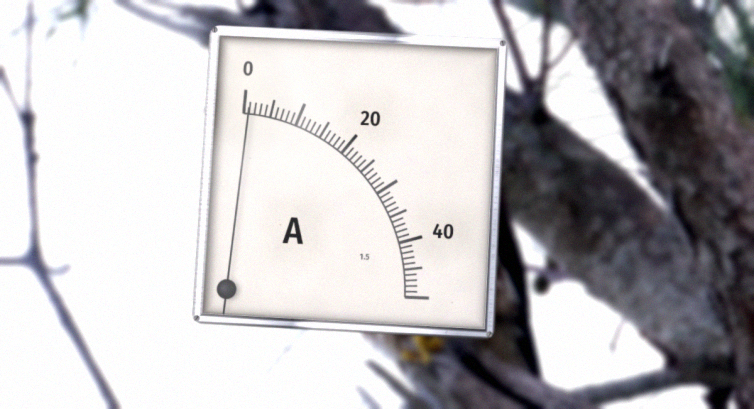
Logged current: 1 A
